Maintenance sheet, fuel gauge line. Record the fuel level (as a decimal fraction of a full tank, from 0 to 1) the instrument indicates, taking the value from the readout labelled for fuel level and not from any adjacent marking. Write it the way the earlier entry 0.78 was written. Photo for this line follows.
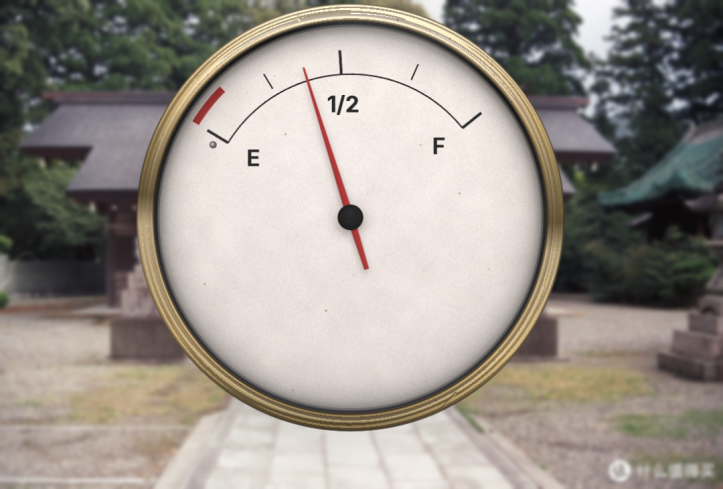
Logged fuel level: 0.375
